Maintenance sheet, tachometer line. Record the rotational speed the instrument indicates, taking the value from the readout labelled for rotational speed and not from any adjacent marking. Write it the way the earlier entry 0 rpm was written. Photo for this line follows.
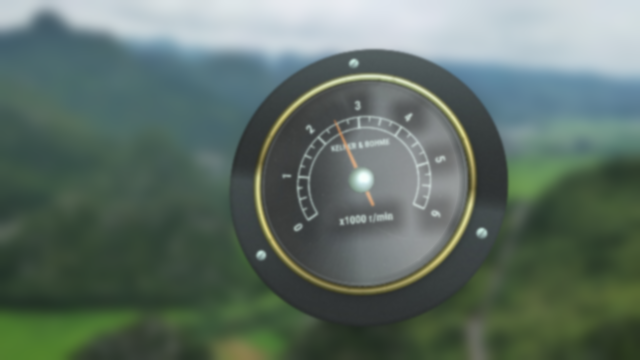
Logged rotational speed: 2500 rpm
